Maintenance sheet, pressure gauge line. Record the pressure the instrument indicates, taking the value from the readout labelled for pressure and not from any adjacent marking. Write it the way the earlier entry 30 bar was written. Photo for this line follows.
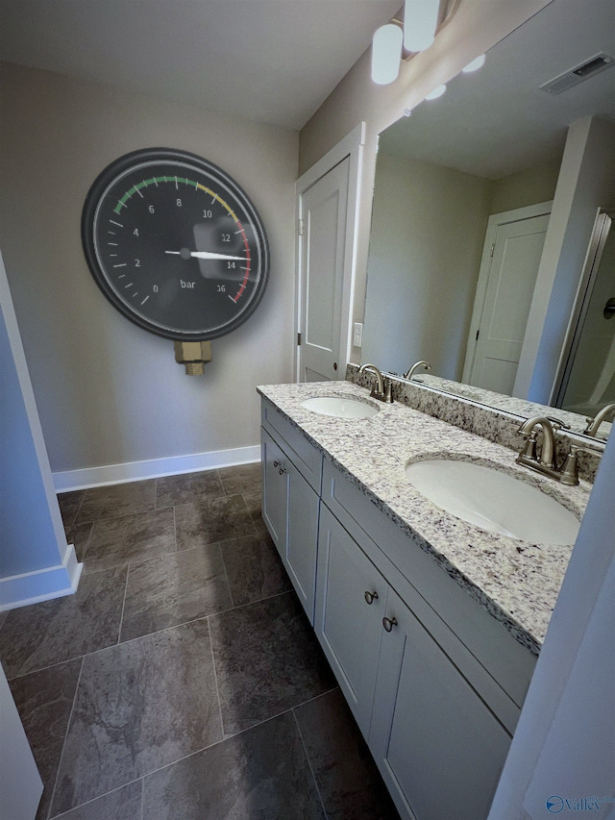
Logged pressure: 13.5 bar
